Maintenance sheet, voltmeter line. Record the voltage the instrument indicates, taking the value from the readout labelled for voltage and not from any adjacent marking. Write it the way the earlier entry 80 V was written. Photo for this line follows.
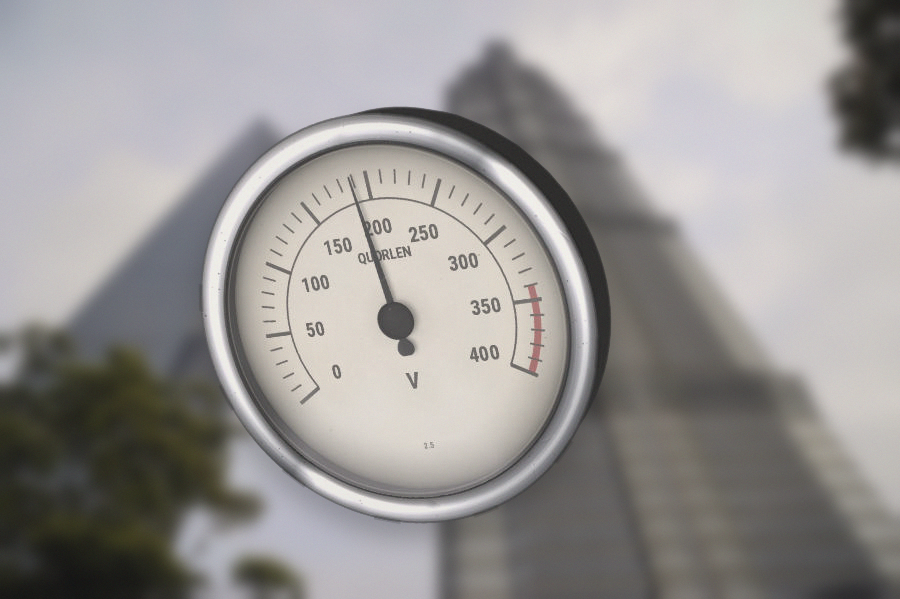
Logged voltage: 190 V
